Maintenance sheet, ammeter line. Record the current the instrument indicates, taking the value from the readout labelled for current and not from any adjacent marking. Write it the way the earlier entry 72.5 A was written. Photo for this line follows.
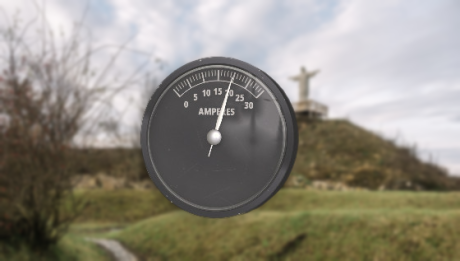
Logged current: 20 A
